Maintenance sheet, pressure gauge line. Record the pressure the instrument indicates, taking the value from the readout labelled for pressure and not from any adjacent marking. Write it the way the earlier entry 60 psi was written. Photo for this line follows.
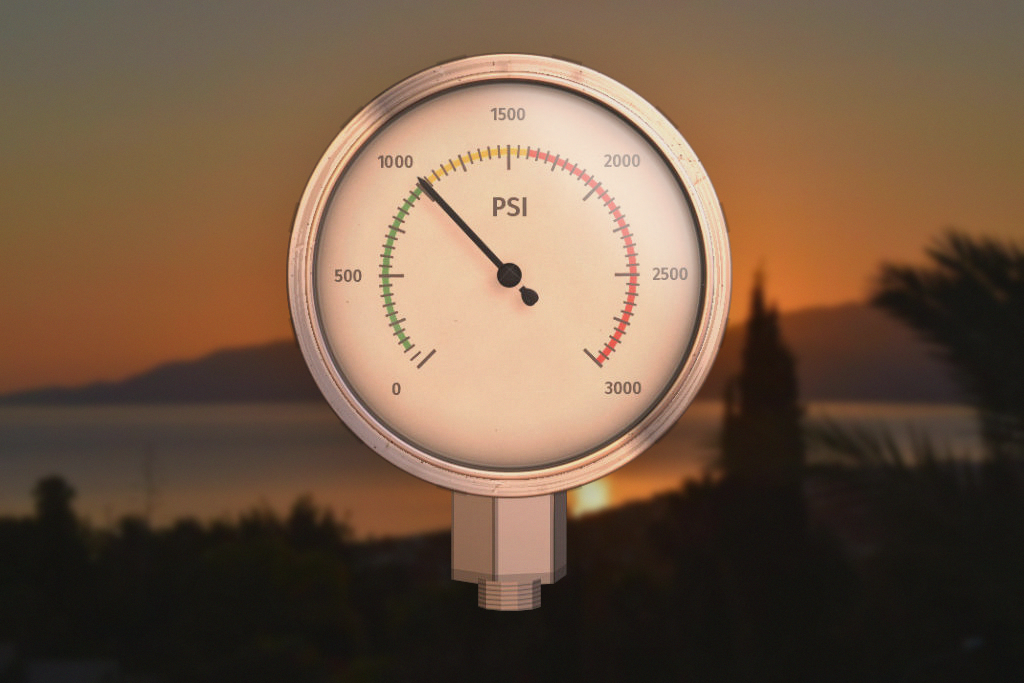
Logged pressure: 1025 psi
